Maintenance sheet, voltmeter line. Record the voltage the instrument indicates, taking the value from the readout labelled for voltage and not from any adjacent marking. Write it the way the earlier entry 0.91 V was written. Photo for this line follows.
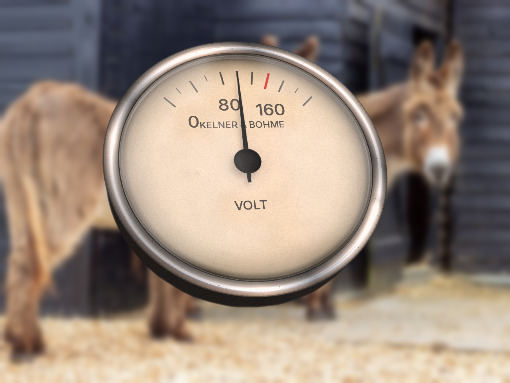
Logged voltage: 100 V
